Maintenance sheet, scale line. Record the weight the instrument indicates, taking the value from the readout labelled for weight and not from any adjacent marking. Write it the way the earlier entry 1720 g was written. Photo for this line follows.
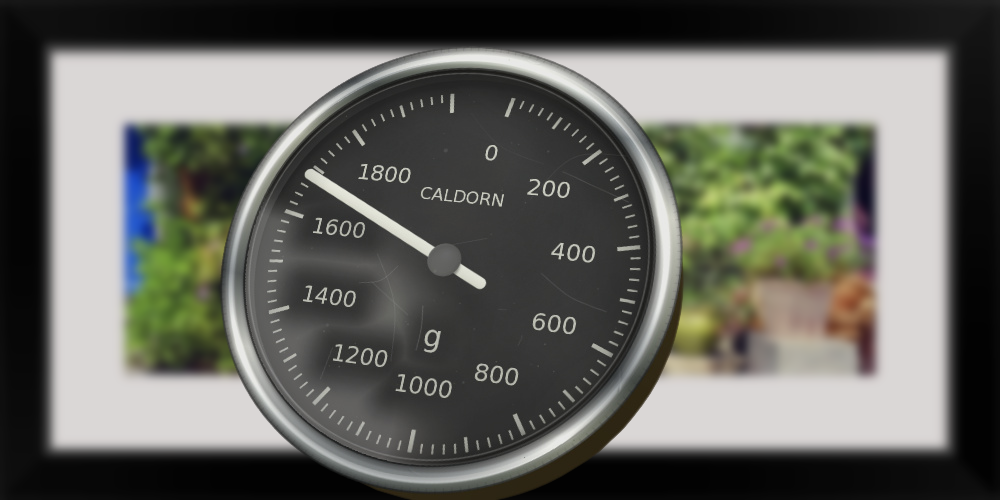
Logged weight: 1680 g
